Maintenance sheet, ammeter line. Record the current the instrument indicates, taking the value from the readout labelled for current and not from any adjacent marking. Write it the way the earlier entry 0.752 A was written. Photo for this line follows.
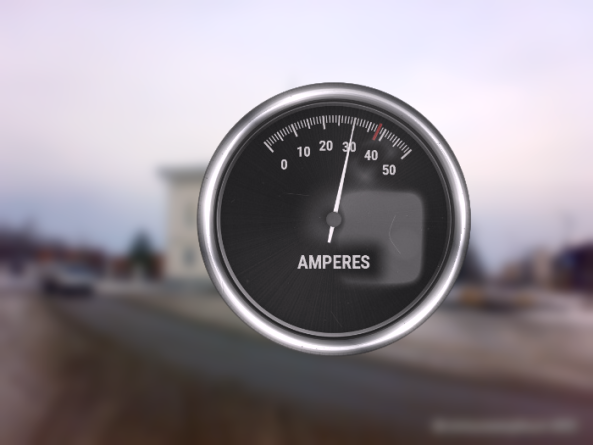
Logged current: 30 A
